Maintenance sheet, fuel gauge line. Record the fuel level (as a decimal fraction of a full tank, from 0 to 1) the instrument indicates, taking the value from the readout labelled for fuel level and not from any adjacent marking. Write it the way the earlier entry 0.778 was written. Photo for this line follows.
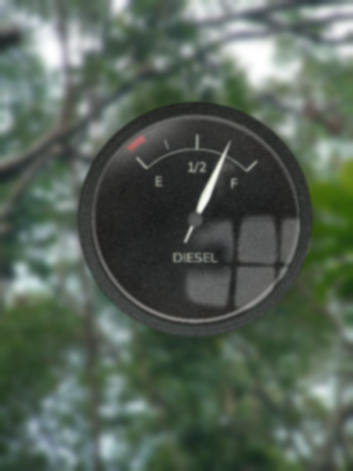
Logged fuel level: 0.75
